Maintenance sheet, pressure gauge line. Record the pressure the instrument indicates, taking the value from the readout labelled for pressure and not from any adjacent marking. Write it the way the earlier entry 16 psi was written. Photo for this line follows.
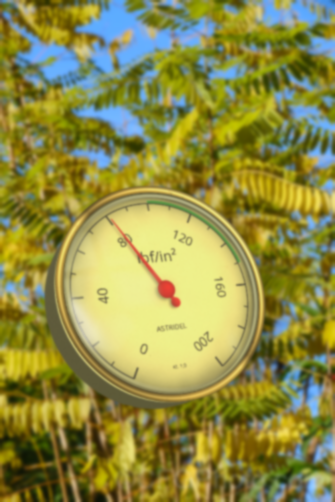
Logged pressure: 80 psi
